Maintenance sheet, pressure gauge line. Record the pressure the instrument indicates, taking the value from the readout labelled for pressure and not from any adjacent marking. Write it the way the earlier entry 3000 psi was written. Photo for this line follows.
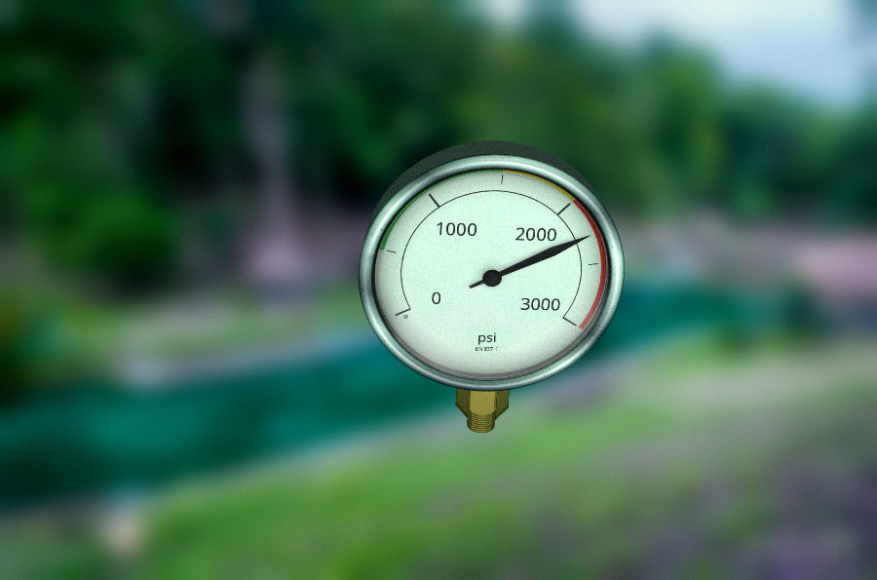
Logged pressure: 2250 psi
